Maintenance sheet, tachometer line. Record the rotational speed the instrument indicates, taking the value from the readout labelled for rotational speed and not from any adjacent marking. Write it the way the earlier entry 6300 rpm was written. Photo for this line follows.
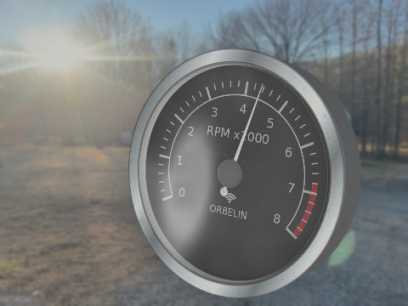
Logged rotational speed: 4400 rpm
